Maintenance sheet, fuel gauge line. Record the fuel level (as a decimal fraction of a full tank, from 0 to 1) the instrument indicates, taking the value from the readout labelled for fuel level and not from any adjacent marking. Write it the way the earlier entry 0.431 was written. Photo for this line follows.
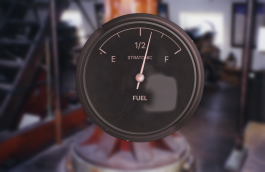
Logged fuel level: 0.625
